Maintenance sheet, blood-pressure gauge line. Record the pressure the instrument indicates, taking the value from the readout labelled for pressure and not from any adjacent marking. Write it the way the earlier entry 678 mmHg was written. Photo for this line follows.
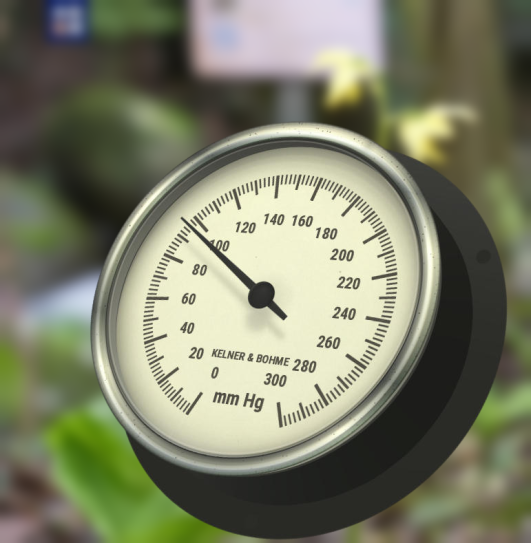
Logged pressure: 96 mmHg
